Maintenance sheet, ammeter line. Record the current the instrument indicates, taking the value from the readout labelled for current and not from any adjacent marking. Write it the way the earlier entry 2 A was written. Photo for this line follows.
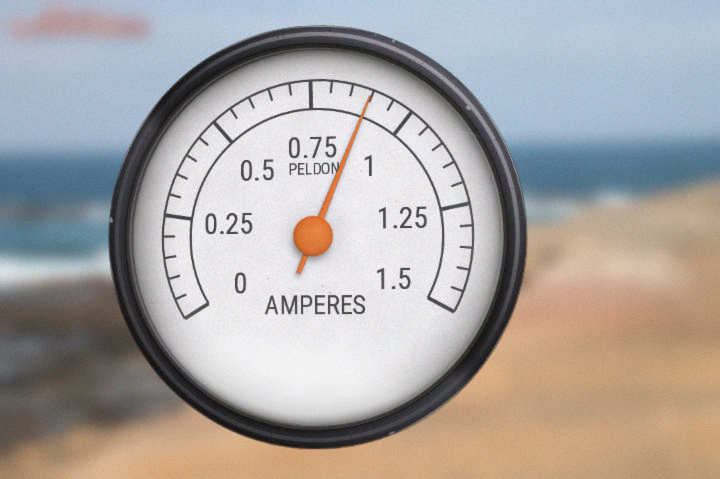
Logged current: 0.9 A
